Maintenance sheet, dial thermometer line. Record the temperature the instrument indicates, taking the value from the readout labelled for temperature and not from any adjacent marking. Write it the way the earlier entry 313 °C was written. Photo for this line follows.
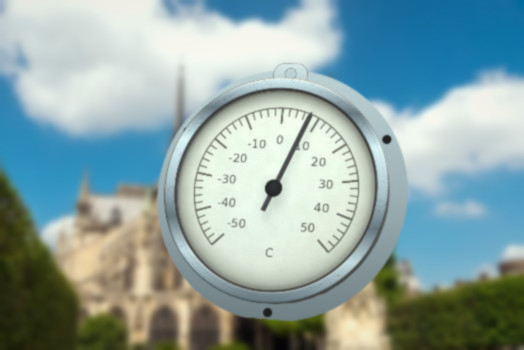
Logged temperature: 8 °C
